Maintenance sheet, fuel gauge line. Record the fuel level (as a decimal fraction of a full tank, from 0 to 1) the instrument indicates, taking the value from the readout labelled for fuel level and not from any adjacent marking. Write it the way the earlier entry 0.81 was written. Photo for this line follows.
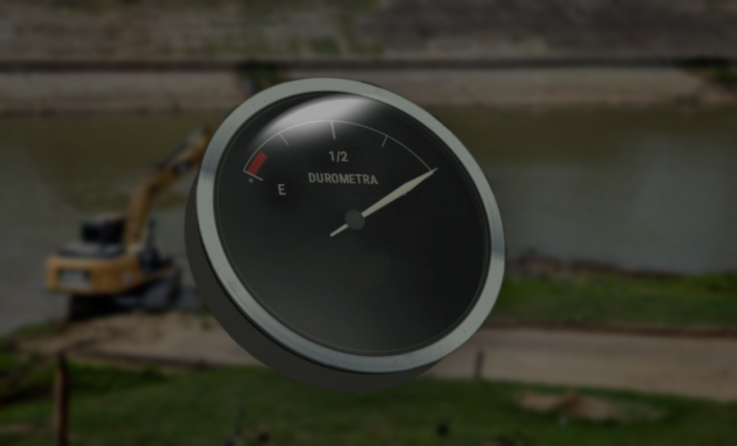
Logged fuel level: 1
